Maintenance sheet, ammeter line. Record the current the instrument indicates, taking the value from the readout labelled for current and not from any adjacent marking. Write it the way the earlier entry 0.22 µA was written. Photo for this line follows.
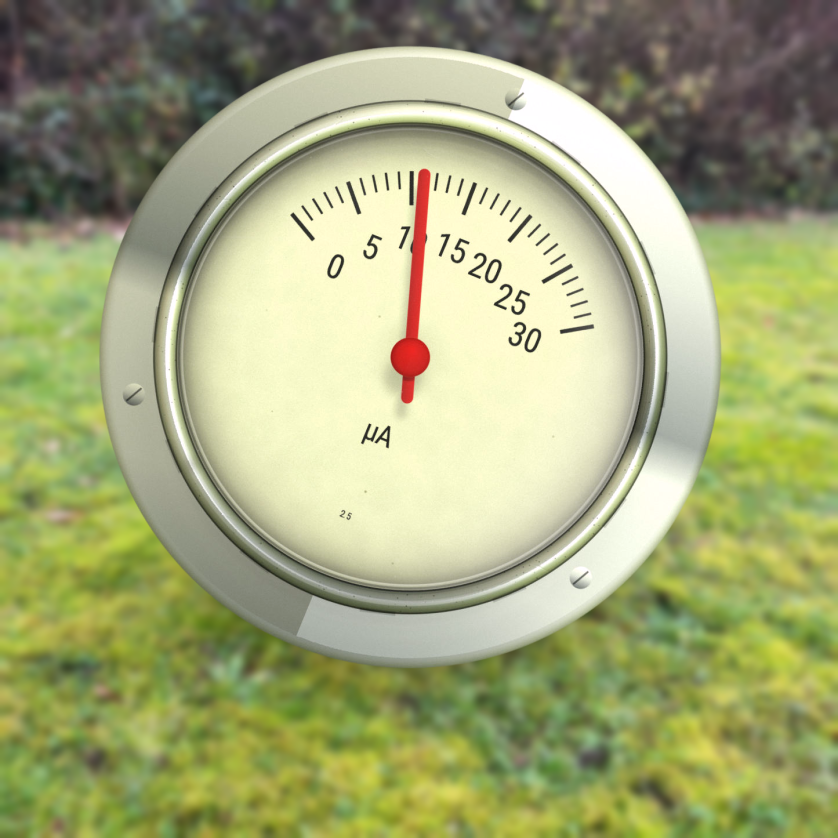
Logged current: 11 µA
